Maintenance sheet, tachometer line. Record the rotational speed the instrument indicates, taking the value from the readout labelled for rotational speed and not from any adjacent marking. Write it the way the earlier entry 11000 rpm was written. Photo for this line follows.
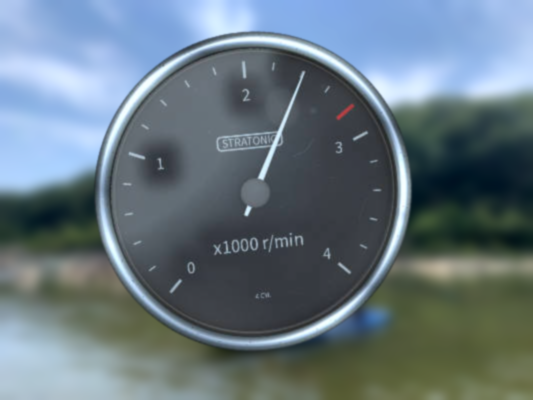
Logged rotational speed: 2400 rpm
